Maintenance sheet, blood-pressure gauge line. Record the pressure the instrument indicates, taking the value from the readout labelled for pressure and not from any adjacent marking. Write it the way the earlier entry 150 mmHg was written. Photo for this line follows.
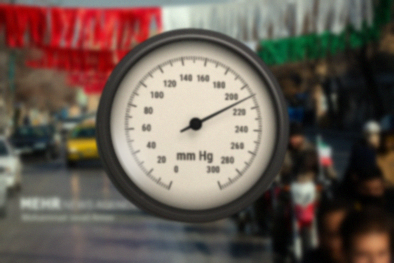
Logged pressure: 210 mmHg
